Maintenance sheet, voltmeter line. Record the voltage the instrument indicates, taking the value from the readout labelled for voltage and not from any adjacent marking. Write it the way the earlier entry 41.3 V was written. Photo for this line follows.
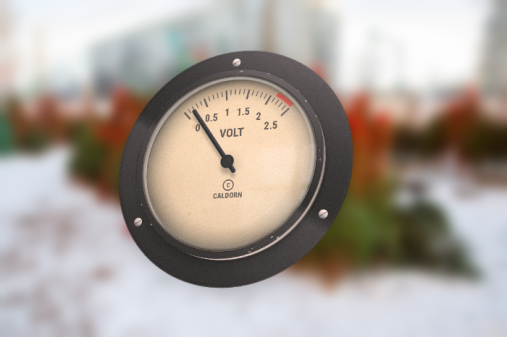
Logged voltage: 0.2 V
